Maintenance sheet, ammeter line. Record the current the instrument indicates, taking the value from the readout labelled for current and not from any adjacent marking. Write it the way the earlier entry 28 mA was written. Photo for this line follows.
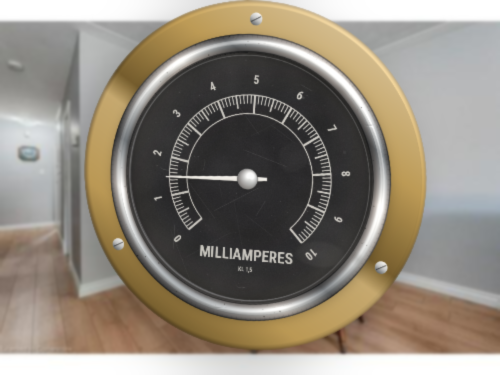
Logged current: 1.5 mA
